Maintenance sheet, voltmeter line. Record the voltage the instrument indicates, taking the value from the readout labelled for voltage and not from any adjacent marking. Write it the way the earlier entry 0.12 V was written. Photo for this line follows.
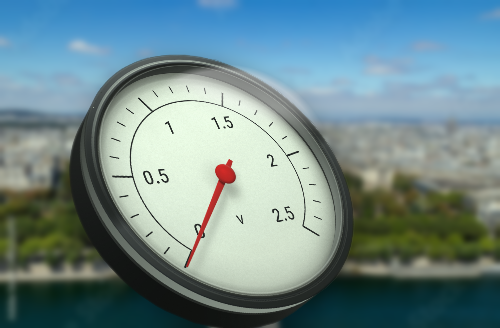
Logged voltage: 0 V
